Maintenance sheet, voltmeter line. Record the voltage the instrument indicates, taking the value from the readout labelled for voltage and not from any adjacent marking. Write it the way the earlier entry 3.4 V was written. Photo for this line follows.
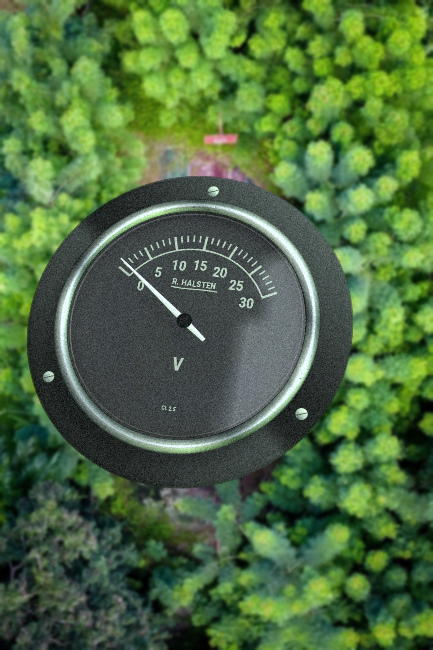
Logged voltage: 1 V
